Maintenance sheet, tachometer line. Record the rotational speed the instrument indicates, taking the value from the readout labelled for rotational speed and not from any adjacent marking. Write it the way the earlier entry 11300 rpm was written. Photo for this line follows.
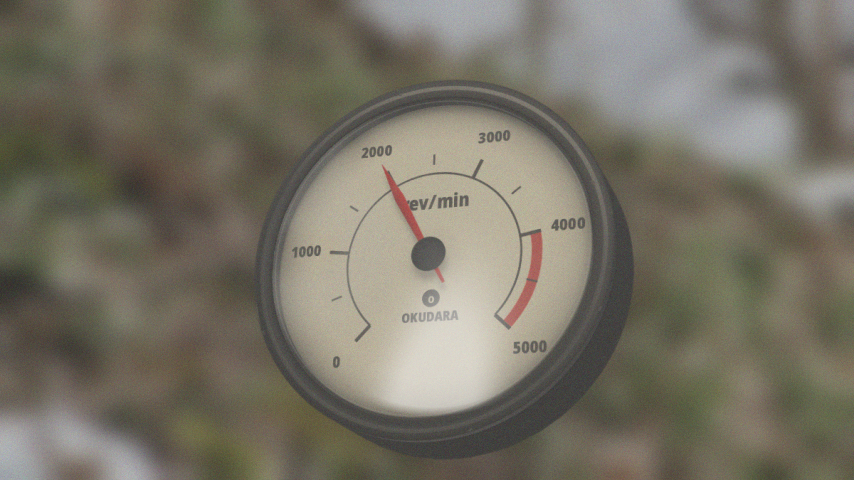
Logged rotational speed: 2000 rpm
